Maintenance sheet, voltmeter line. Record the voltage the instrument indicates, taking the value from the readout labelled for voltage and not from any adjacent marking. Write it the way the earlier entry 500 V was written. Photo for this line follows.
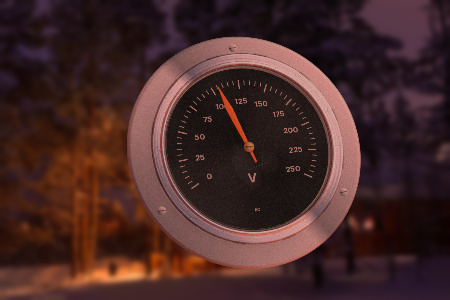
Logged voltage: 105 V
